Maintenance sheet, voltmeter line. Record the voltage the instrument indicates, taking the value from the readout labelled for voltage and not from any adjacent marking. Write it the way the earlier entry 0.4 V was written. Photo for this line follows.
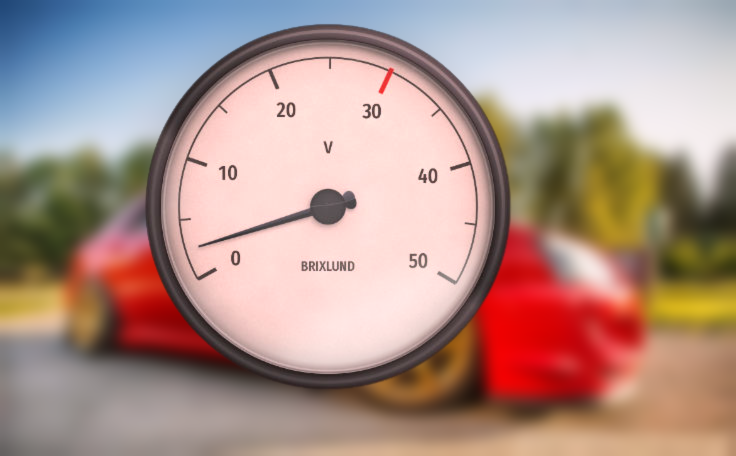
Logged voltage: 2.5 V
